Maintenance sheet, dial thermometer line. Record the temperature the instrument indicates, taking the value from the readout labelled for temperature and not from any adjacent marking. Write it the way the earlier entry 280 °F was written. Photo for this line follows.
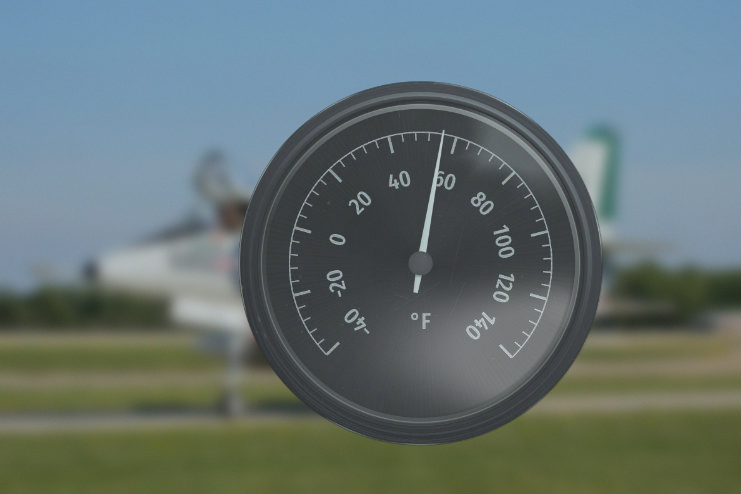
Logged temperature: 56 °F
